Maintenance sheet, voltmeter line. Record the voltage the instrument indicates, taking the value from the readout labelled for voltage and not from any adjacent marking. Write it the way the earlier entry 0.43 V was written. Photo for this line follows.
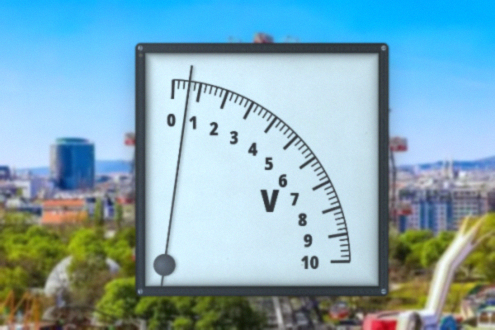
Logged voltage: 0.6 V
